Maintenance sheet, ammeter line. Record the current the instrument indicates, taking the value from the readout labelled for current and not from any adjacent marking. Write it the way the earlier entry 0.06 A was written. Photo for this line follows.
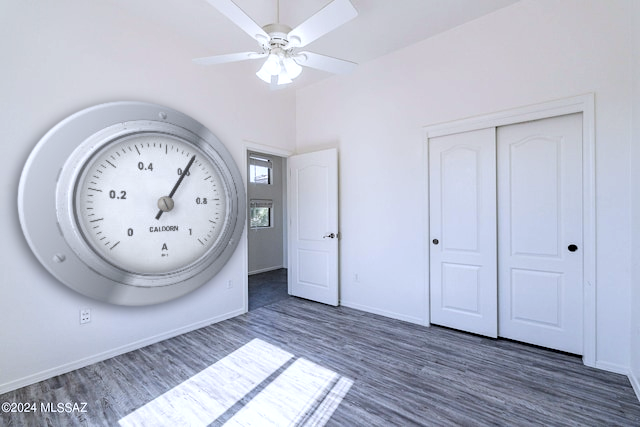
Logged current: 0.6 A
